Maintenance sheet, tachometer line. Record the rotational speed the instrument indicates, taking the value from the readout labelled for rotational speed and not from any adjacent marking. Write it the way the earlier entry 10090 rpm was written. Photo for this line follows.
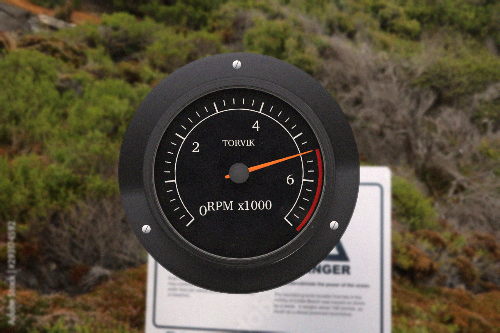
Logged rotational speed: 5400 rpm
